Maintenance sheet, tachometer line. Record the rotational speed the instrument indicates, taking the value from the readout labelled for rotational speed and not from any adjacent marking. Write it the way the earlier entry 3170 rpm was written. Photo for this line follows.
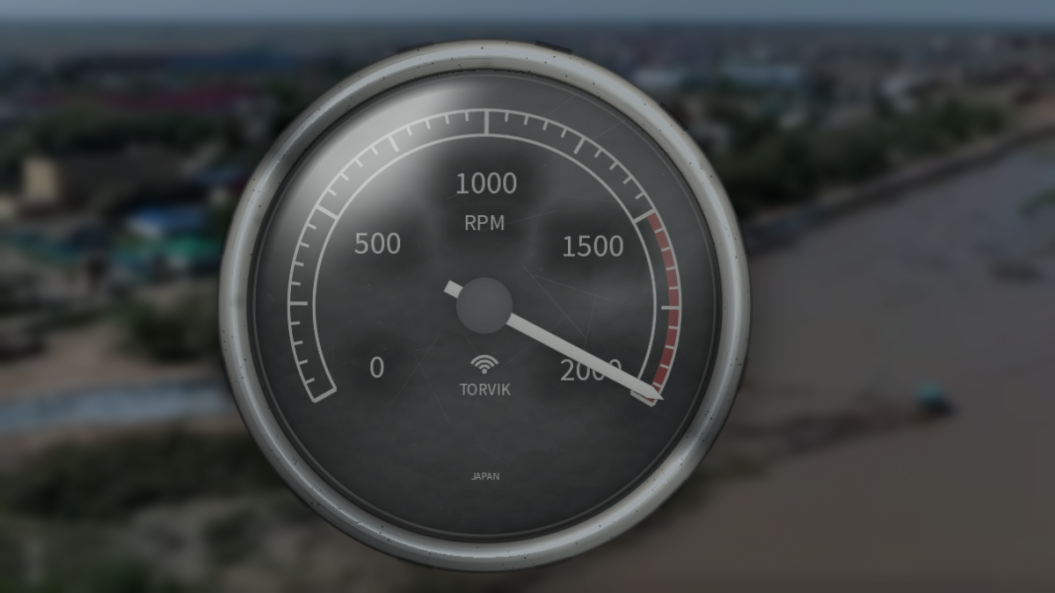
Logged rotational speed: 1975 rpm
